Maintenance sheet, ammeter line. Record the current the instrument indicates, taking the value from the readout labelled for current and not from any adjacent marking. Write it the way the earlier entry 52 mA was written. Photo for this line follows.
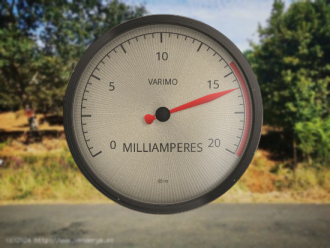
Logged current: 16 mA
